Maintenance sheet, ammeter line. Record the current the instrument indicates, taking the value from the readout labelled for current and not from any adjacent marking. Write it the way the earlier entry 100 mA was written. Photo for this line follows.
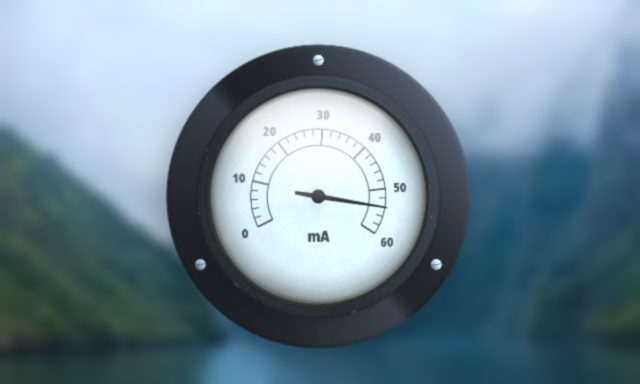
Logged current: 54 mA
